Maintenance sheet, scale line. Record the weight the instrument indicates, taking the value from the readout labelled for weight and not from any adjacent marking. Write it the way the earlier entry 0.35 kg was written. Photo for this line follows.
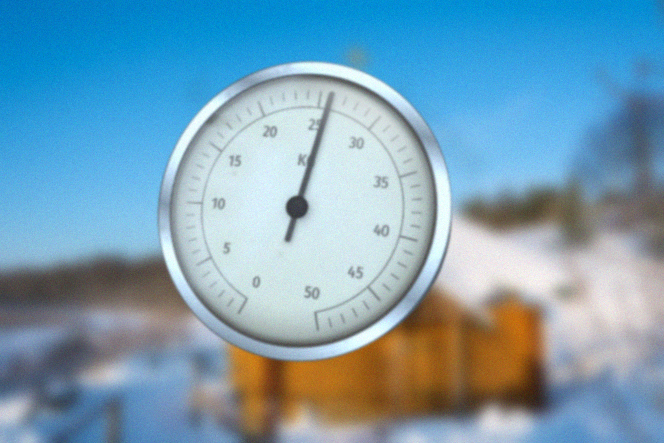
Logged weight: 26 kg
